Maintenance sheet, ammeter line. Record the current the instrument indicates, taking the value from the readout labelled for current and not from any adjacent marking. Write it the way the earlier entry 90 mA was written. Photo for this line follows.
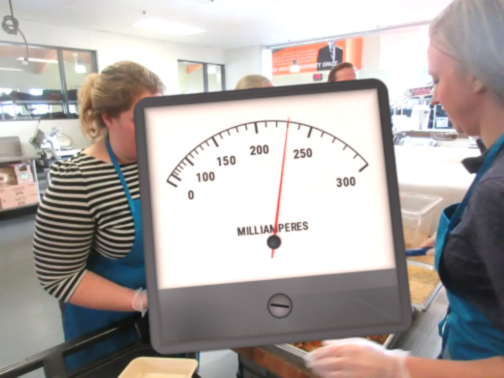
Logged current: 230 mA
